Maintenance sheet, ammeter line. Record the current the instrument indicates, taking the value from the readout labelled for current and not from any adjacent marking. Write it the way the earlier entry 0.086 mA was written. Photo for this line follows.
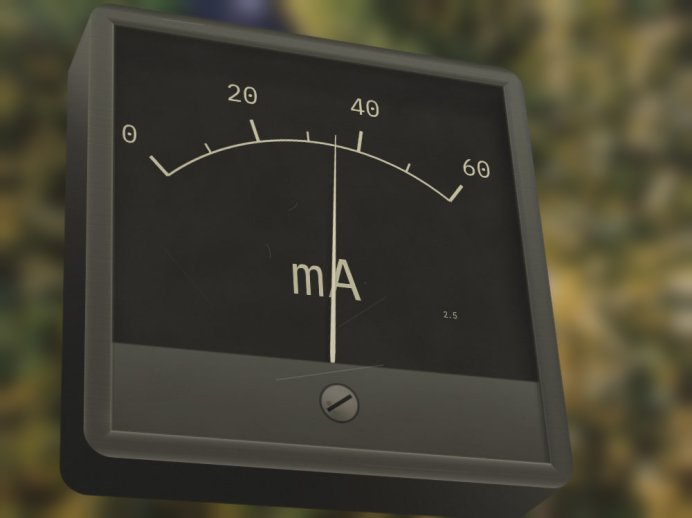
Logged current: 35 mA
